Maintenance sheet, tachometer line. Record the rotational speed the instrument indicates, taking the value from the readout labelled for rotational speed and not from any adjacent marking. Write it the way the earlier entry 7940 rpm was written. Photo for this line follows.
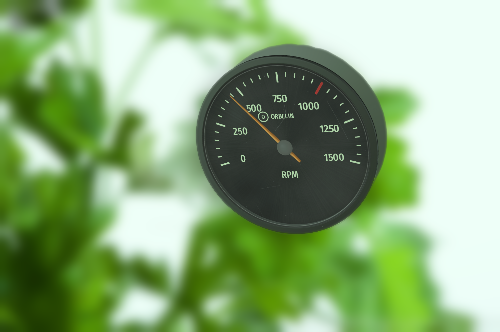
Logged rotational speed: 450 rpm
